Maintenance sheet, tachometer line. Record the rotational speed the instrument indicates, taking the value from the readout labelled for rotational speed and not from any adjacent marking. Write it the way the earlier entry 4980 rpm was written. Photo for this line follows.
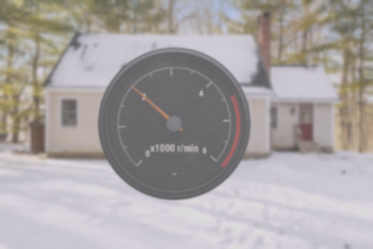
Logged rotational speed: 2000 rpm
